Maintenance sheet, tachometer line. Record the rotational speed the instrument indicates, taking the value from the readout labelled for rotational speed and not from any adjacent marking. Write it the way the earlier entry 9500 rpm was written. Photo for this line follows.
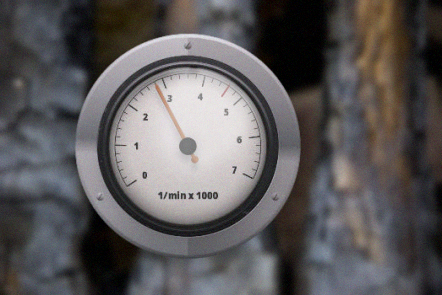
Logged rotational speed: 2800 rpm
